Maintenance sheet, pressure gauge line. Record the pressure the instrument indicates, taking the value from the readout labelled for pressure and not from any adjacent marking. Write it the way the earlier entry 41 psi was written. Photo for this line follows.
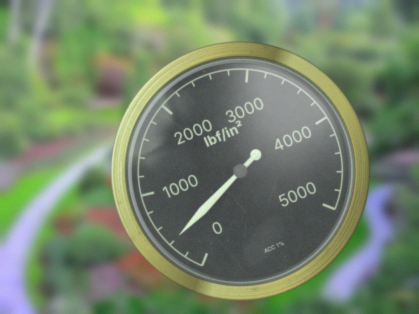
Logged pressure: 400 psi
